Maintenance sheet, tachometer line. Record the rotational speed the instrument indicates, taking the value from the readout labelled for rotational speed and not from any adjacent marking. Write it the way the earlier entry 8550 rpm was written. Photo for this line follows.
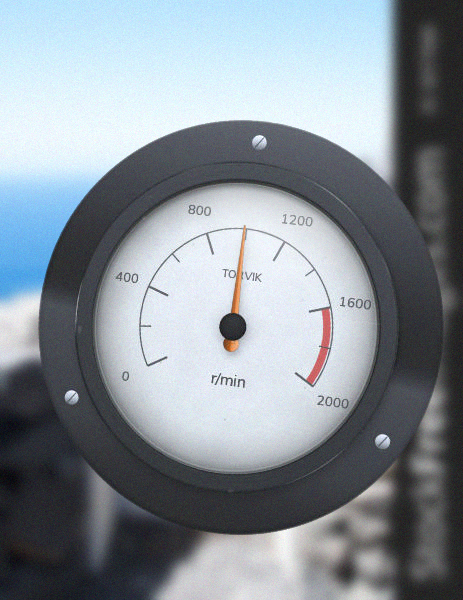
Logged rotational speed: 1000 rpm
